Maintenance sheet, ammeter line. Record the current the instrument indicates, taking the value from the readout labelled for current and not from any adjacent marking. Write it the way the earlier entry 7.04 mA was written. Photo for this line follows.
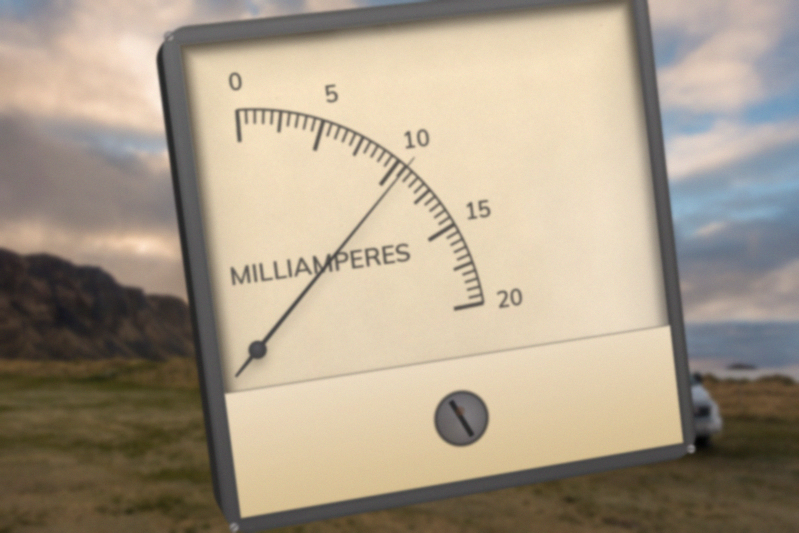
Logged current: 10.5 mA
